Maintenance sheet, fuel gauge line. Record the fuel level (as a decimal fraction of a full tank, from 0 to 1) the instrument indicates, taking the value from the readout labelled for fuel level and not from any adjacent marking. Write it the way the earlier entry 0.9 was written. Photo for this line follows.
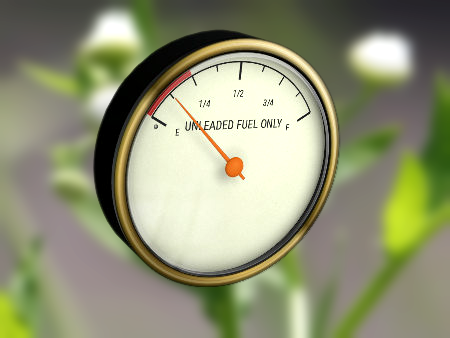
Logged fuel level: 0.125
